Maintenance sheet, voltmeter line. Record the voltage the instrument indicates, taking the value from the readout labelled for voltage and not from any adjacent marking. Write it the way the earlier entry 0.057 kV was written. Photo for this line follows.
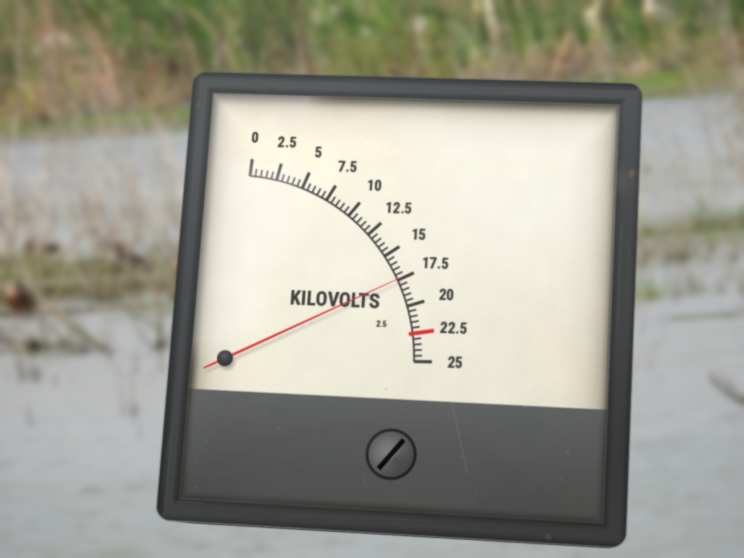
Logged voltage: 17.5 kV
